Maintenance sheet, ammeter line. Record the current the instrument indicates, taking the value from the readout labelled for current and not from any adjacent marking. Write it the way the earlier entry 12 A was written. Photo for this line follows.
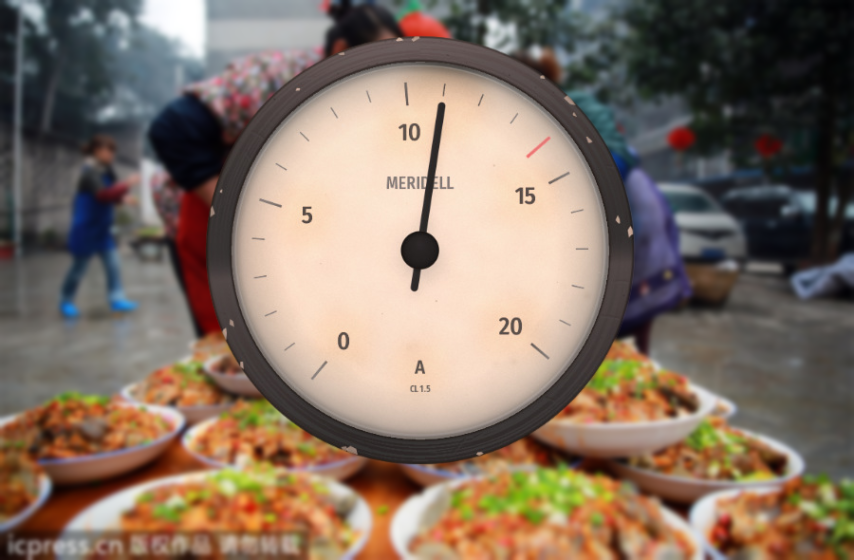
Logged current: 11 A
